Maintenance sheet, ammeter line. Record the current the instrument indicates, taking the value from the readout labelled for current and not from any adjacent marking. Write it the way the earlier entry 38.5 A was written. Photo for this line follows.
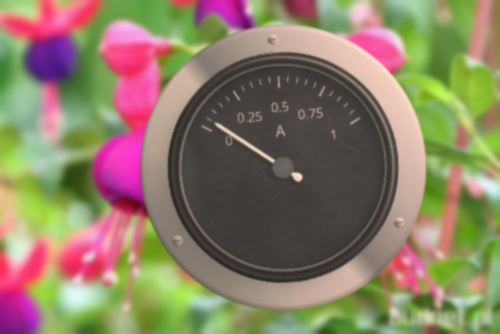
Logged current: 0.05 A
